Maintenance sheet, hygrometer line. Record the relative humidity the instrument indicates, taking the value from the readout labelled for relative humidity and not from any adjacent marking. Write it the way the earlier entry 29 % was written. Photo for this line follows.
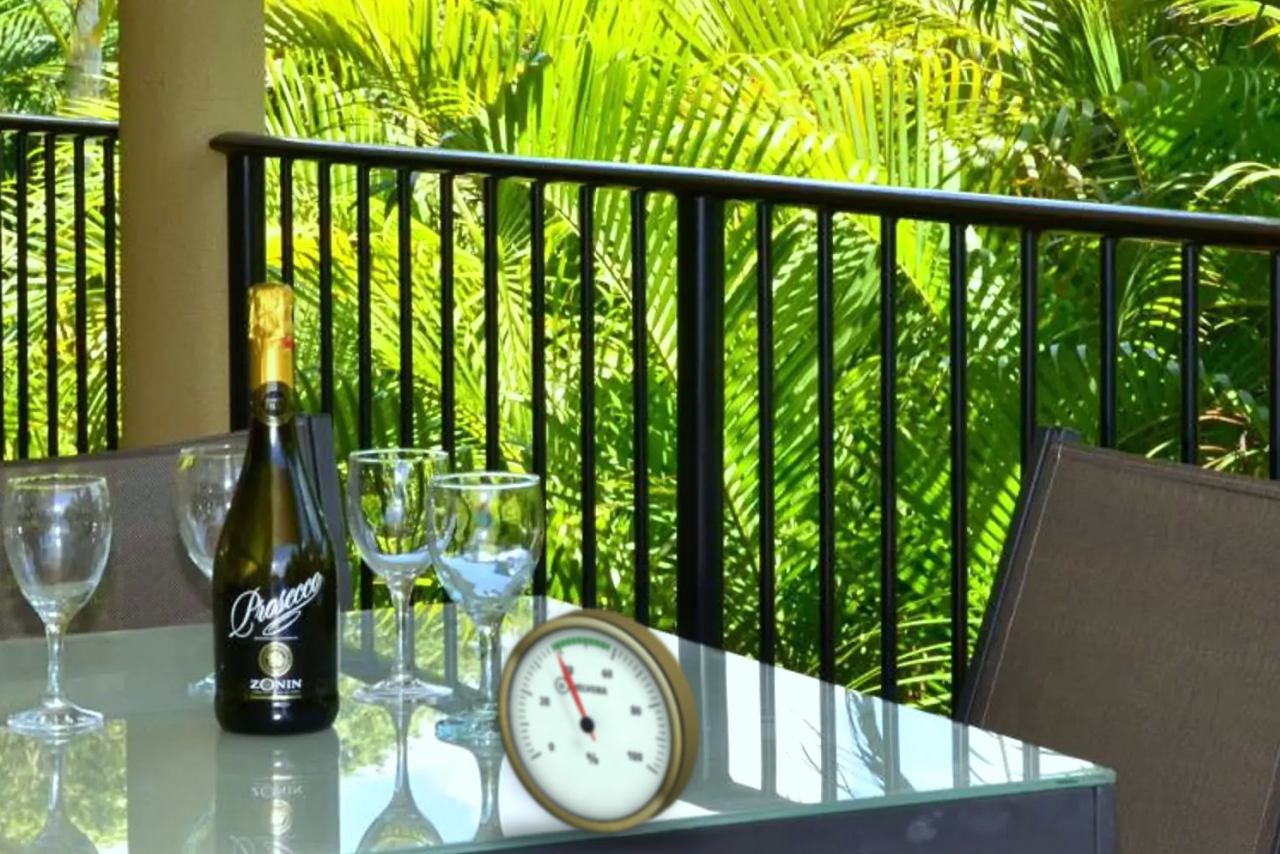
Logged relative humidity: 40 %
